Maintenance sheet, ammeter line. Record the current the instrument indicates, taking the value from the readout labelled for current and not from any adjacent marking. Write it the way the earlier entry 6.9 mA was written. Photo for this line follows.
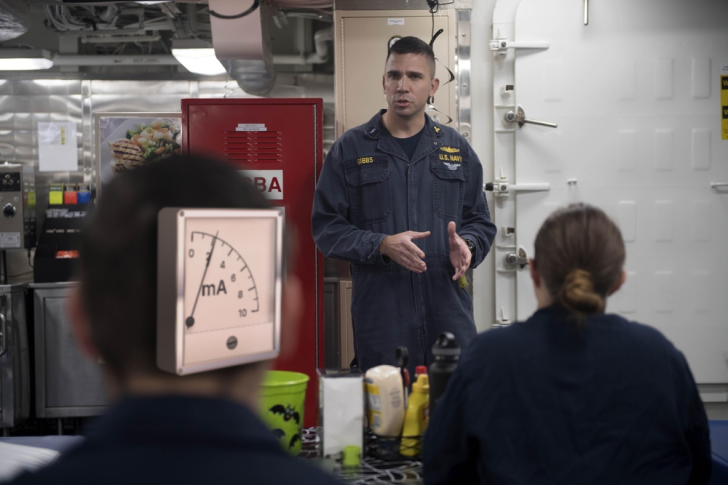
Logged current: 2 mA
